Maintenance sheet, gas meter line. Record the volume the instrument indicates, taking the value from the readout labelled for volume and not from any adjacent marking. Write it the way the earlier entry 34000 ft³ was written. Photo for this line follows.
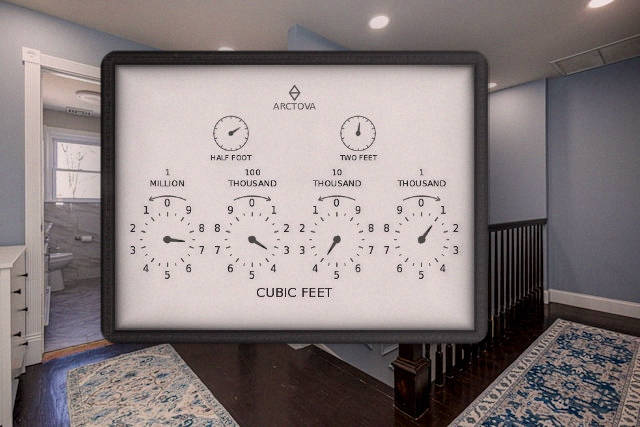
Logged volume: 734100 ft³
